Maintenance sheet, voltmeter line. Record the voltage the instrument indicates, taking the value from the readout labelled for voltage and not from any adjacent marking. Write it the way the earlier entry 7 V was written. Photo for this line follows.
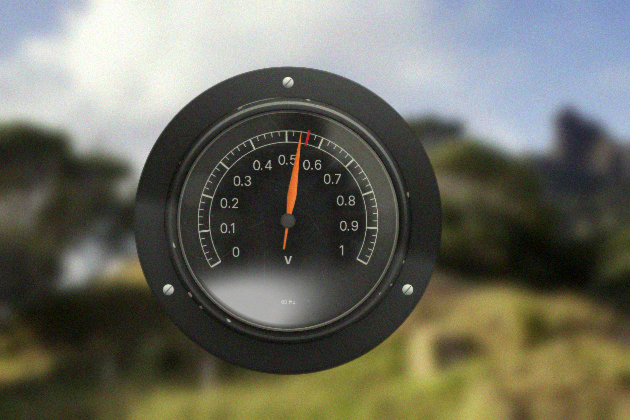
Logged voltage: 0.54 V
